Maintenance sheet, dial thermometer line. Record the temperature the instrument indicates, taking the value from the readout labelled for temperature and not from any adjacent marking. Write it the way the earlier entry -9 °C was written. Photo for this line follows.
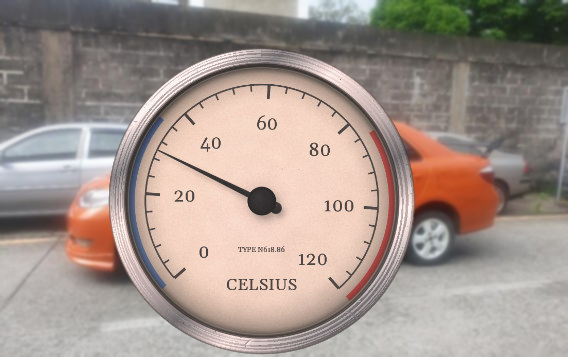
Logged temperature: 30 °C
